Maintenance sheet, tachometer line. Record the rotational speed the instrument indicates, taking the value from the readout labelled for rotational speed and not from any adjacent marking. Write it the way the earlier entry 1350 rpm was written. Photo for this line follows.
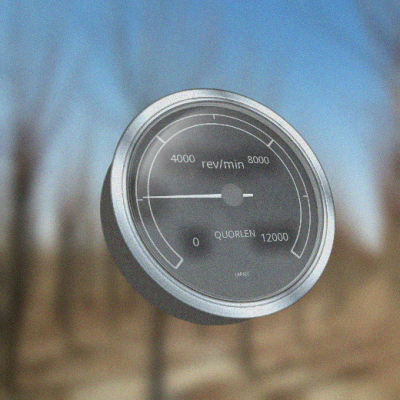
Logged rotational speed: 2000 rpm
